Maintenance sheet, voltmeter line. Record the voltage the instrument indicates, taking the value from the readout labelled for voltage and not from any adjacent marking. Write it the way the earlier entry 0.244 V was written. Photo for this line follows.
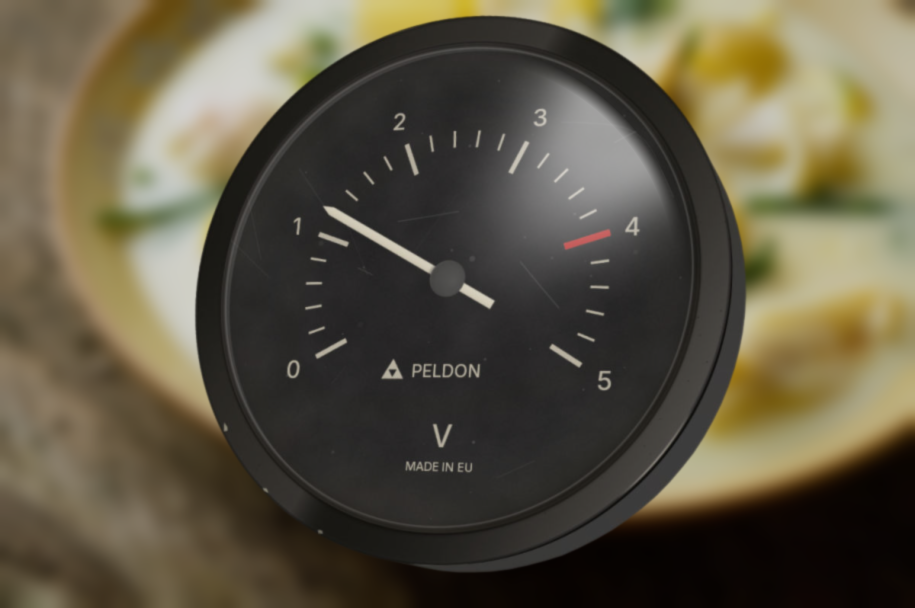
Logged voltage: 1.2 V
